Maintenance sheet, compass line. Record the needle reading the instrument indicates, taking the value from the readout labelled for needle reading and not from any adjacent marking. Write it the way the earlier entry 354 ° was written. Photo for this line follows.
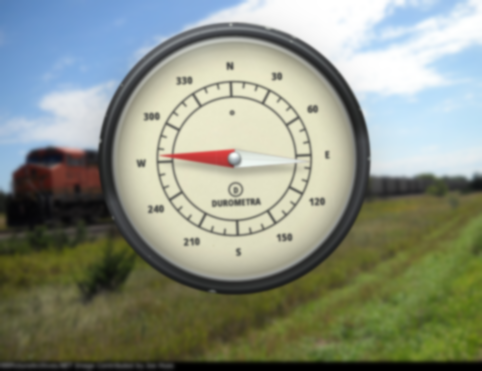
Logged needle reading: 275 °
